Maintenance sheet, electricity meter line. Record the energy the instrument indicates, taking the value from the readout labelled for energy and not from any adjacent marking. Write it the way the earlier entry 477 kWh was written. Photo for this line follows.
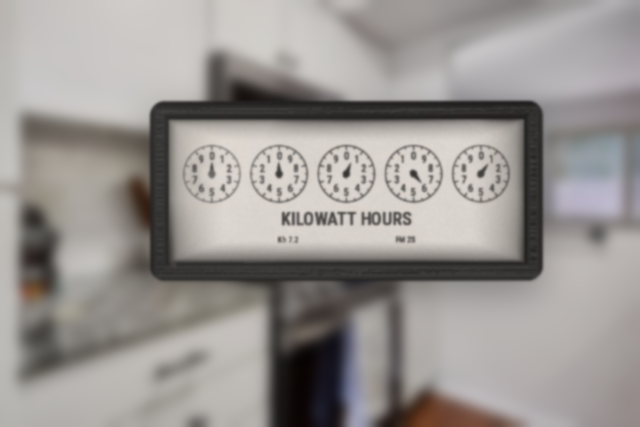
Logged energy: 61 kWh
